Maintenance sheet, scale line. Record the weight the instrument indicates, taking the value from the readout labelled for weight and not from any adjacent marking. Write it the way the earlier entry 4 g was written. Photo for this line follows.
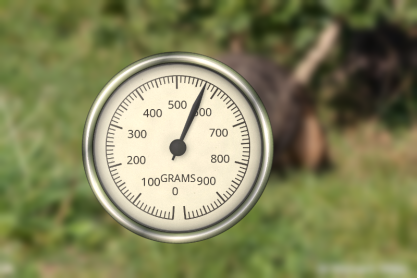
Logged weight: 570 g
